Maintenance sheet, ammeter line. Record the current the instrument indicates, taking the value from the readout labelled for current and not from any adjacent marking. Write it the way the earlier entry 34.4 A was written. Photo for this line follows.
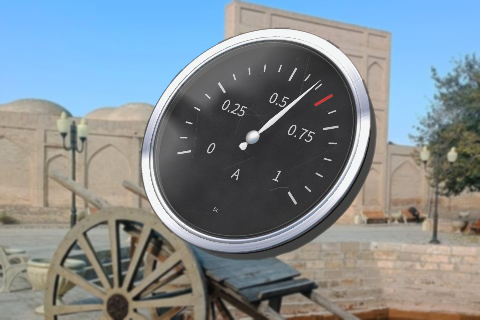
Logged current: 0.6 A
